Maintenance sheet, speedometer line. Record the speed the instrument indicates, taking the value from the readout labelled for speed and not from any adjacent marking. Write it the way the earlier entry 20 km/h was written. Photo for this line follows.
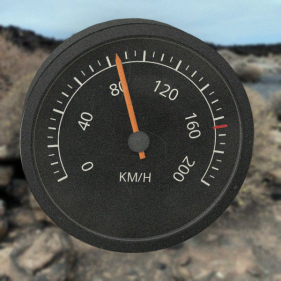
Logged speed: 85 km/h
